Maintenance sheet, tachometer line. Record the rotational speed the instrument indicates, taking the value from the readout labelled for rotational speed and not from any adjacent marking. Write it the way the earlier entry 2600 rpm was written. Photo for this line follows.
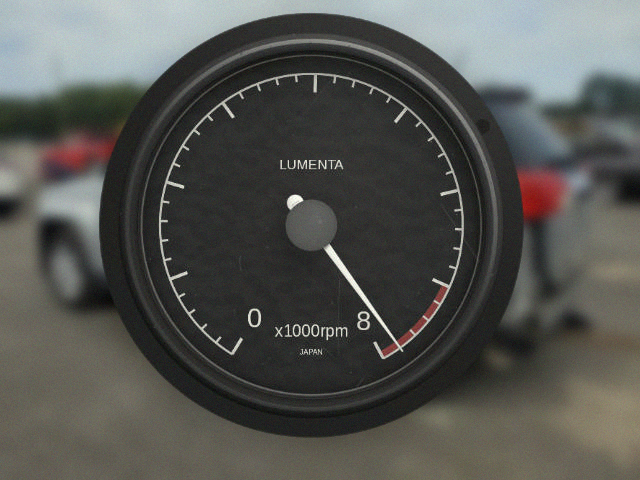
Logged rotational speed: 7800 rpm
